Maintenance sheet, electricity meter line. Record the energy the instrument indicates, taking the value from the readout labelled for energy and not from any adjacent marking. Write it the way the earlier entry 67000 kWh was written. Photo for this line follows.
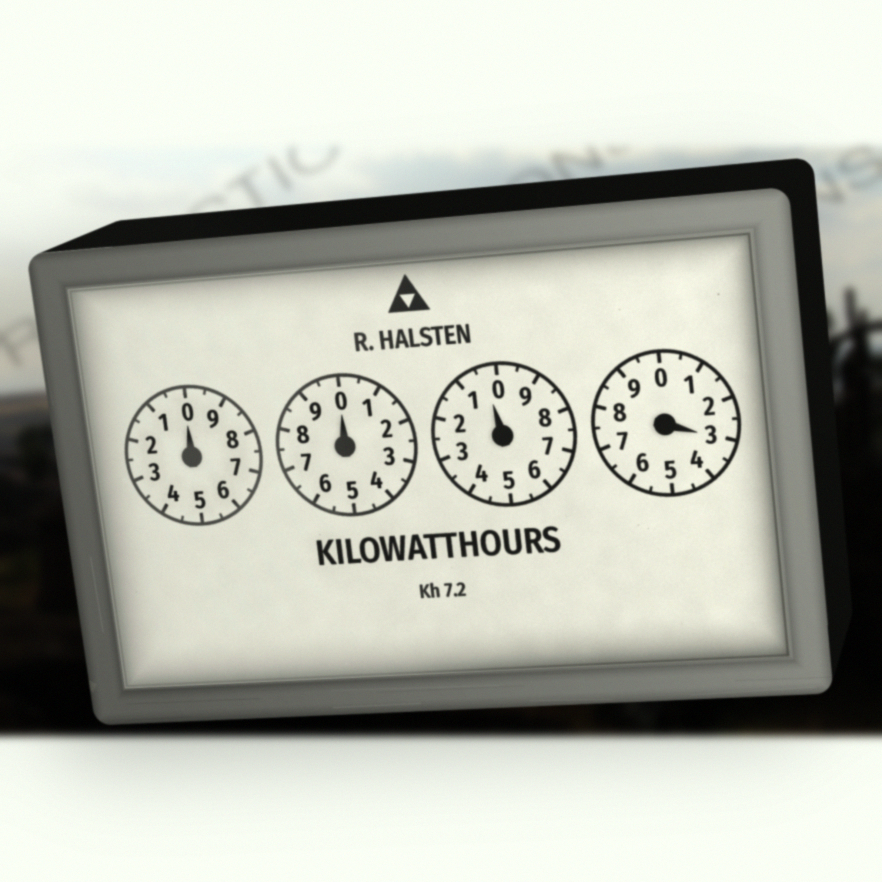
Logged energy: 3 kWh
